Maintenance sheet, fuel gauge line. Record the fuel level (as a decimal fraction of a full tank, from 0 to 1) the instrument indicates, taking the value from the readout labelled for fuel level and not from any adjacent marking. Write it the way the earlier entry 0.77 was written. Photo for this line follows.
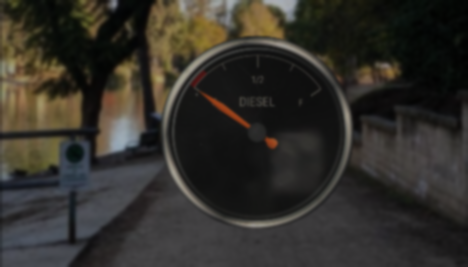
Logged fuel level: 0
